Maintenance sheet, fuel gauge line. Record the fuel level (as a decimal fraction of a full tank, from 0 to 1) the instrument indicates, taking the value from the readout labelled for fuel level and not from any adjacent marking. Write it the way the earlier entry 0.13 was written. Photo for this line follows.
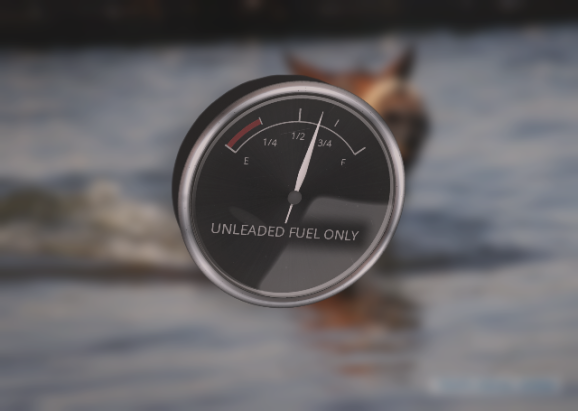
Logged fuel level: 0.625
